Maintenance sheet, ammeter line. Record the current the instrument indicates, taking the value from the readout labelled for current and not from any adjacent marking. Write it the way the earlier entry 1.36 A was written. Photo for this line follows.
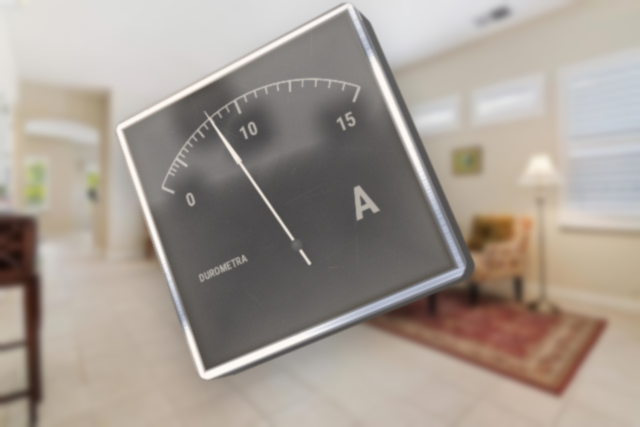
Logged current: 8.5 A
